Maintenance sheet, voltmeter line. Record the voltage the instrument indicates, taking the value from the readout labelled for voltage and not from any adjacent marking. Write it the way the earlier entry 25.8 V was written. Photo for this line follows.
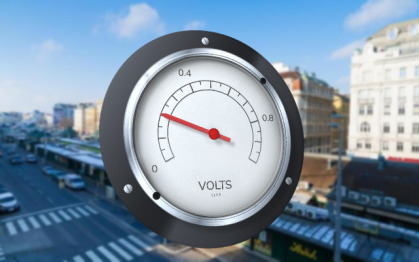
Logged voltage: 0.2 V
